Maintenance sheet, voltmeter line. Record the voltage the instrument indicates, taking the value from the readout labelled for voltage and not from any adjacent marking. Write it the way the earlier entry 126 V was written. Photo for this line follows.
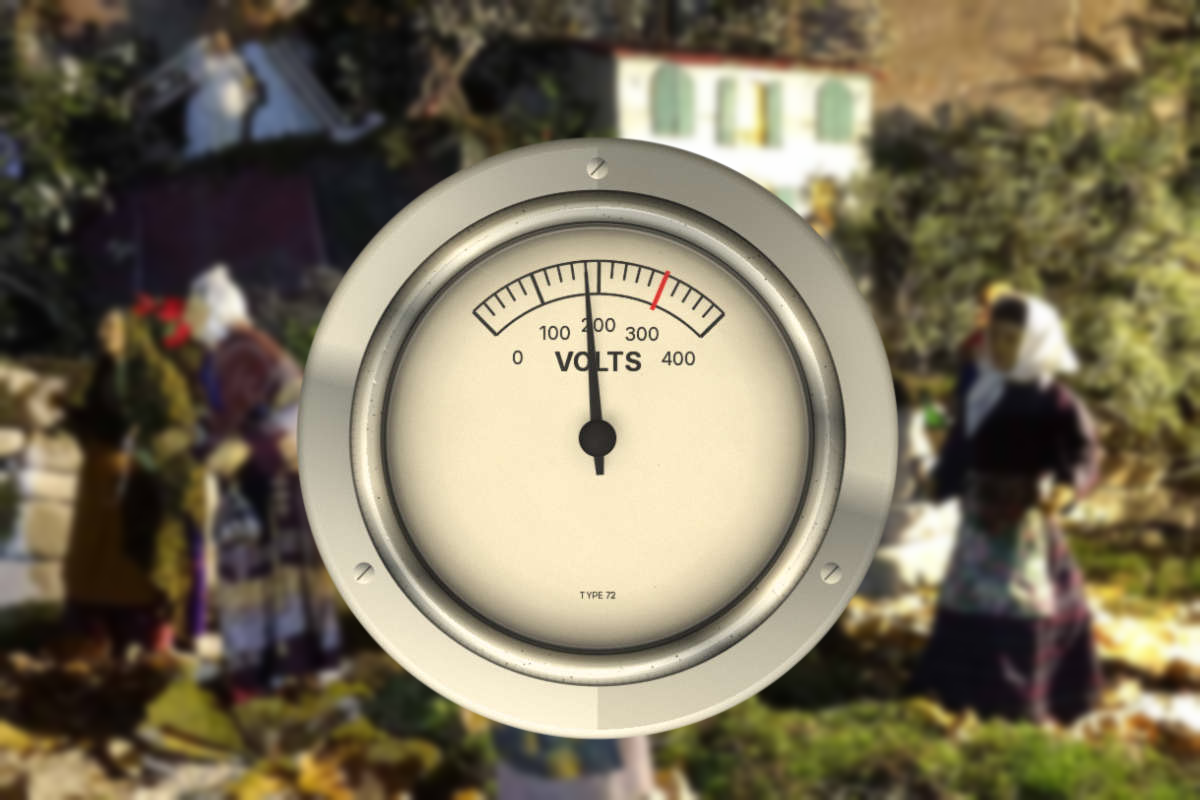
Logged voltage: 180 V
